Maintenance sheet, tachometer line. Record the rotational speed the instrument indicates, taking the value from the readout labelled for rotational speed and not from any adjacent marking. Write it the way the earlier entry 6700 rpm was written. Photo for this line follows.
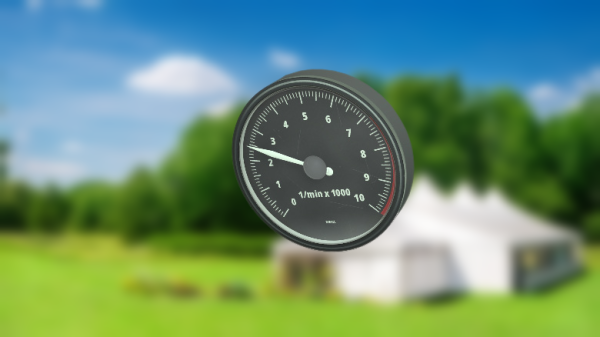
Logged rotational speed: 2500 rpm
